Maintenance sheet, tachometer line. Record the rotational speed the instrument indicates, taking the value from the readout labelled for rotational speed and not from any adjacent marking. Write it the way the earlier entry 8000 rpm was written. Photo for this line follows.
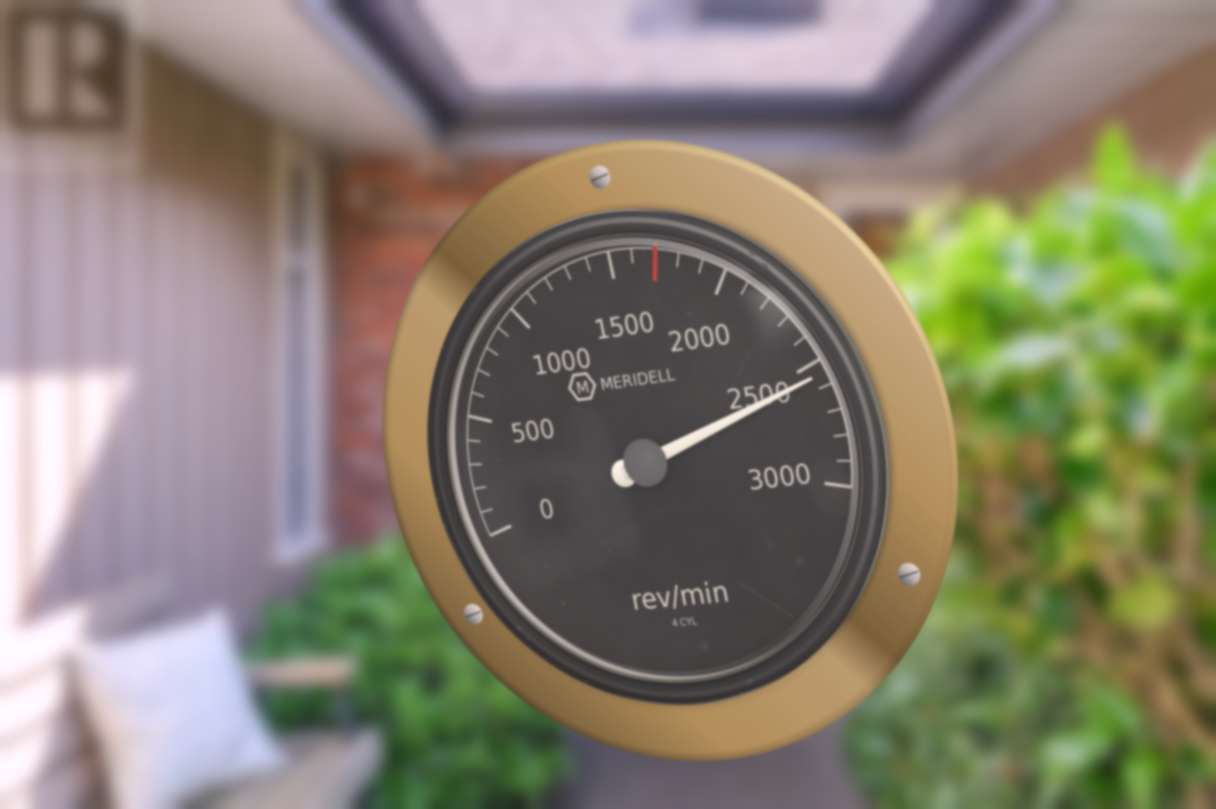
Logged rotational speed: 2550 rpm
